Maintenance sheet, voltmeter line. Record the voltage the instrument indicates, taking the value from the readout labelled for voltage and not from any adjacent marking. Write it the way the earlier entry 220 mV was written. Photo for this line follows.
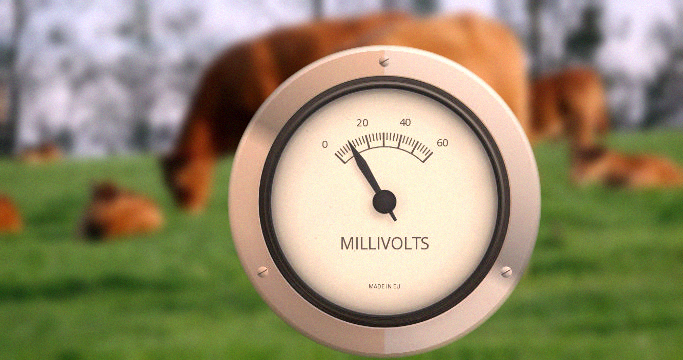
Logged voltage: 10 mV
